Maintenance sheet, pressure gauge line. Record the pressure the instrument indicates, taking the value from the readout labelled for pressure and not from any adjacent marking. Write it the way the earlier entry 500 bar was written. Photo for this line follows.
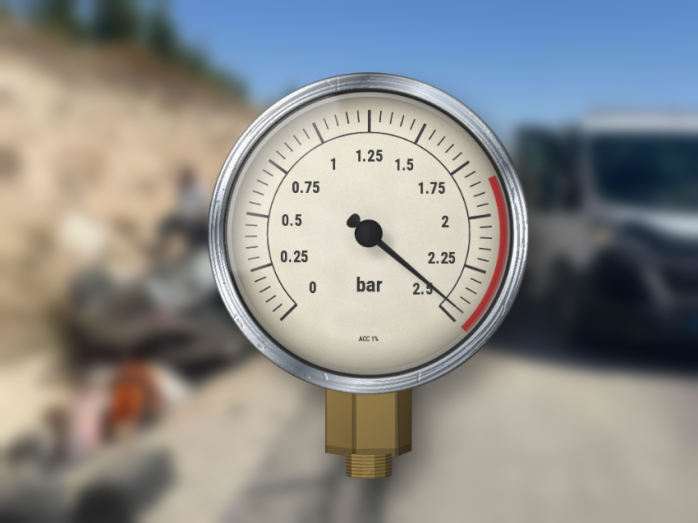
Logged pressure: 2.45 bar
